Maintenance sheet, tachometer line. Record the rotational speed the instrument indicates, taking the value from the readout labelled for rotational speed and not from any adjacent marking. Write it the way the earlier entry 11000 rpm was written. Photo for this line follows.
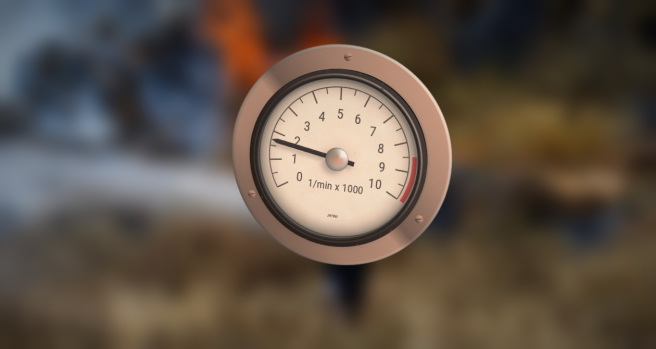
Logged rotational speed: 1750 rpm
